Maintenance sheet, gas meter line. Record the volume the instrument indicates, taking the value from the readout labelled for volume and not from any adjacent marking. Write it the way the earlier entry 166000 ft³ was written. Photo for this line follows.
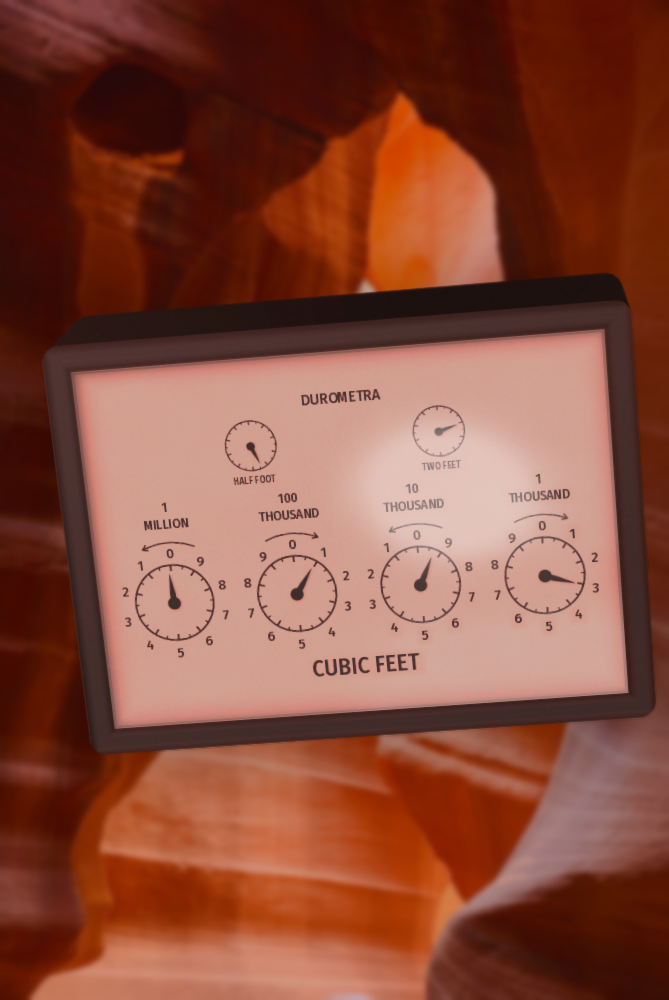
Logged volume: 9300 ft³
